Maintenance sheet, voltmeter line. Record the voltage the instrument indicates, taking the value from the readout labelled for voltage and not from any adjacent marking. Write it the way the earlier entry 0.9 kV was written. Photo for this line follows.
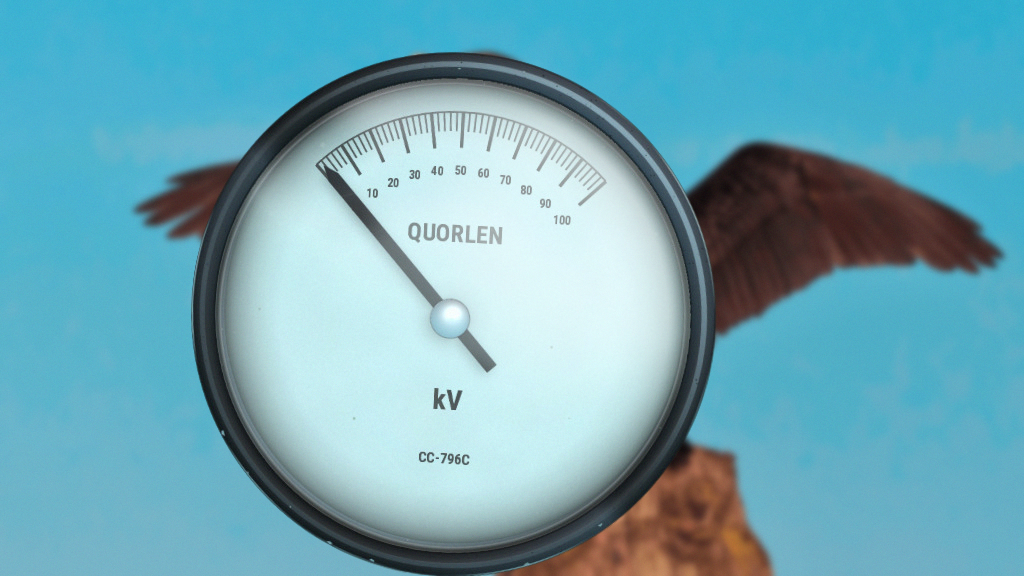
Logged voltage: 2 kV
